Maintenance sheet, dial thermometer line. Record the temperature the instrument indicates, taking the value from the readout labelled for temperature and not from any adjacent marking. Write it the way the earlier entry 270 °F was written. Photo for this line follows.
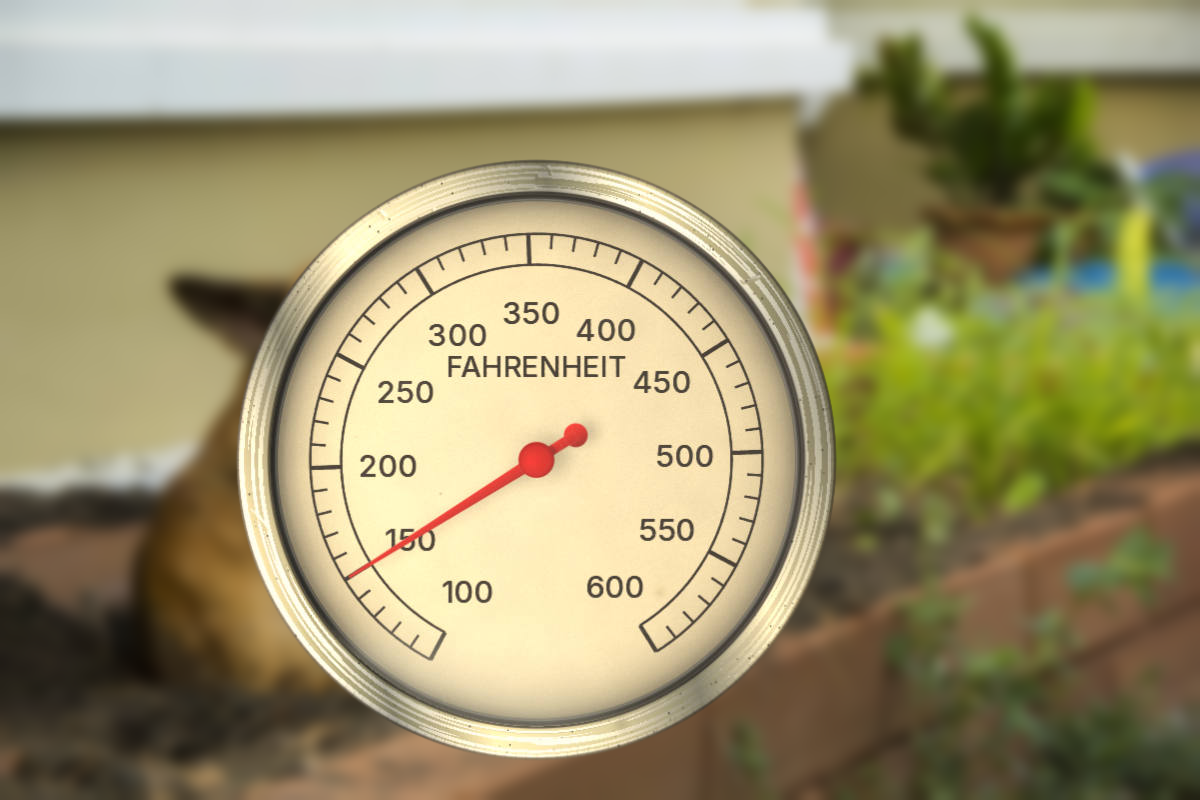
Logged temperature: 150 °F
